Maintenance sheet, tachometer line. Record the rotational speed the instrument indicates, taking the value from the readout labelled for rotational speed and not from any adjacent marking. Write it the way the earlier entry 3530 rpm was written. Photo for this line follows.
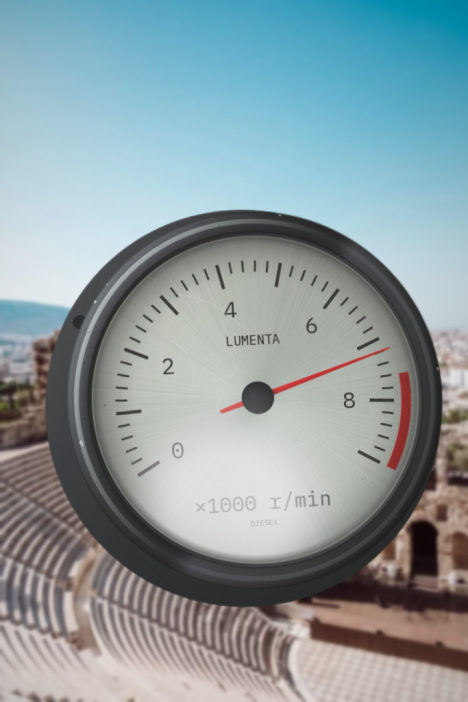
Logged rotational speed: 7200 rpm
